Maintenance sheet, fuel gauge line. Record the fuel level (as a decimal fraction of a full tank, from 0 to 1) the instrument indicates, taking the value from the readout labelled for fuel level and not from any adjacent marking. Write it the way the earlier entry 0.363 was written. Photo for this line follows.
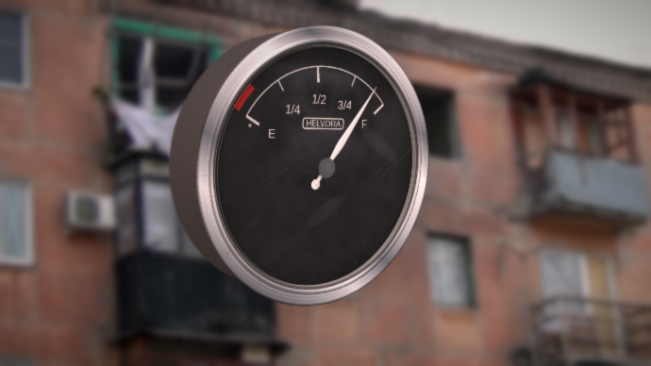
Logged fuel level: 0.875
